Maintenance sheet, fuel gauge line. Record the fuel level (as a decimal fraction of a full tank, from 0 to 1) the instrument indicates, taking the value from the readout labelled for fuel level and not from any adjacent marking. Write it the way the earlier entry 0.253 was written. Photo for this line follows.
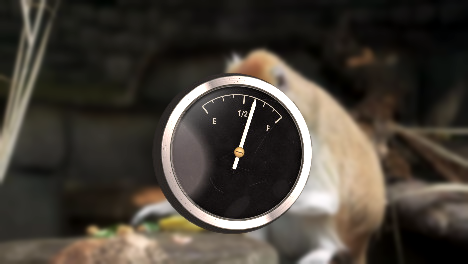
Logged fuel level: 0.625
